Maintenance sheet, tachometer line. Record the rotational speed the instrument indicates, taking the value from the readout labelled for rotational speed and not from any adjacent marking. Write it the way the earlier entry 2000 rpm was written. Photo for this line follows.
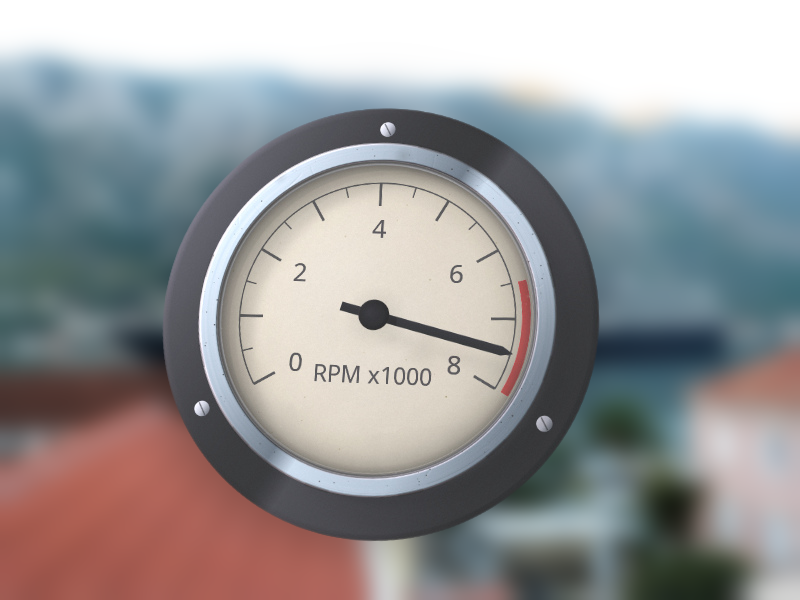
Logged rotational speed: 7500 rpm
